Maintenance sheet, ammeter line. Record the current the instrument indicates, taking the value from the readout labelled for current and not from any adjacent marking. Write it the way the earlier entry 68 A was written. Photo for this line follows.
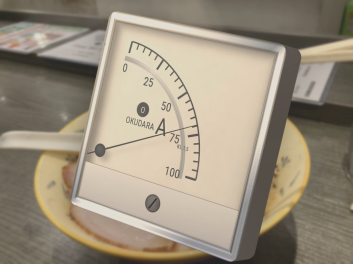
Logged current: 70 A
